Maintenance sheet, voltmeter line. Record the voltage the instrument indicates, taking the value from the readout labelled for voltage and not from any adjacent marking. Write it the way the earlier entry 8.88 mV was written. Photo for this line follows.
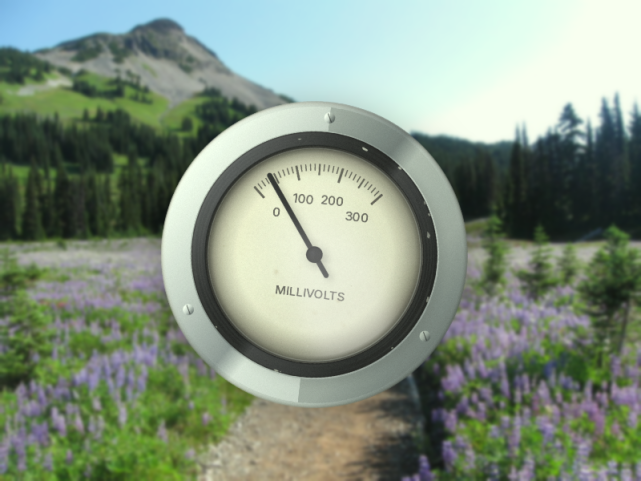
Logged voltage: 40 mV
